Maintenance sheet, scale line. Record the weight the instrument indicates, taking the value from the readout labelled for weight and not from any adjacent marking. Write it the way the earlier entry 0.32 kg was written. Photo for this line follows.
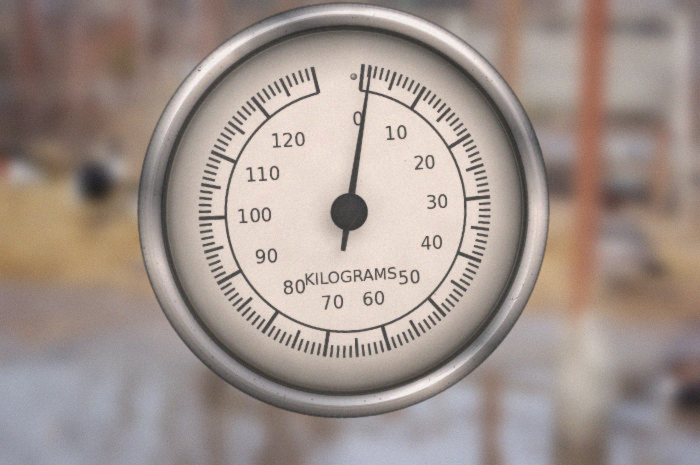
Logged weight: 1 kg
